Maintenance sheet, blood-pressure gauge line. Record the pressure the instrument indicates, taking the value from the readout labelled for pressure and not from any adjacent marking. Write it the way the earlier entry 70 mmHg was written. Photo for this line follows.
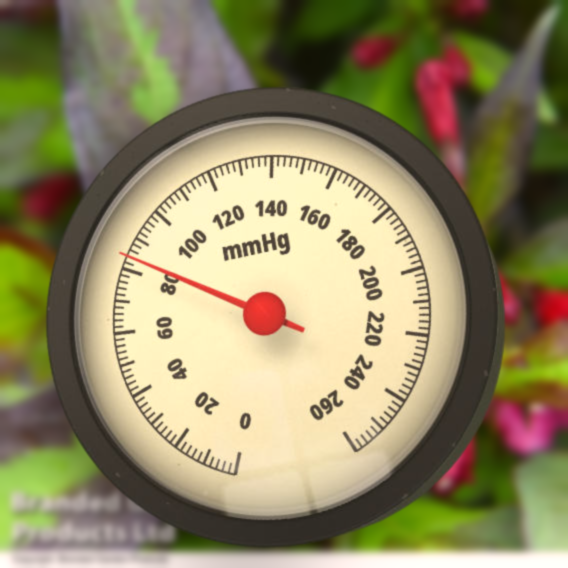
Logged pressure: 84 mmHg
